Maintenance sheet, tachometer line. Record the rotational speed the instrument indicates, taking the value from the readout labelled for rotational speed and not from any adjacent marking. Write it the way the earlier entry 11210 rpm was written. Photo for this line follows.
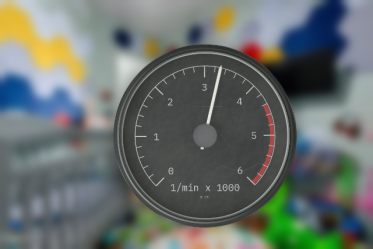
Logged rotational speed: 3300 rpm
